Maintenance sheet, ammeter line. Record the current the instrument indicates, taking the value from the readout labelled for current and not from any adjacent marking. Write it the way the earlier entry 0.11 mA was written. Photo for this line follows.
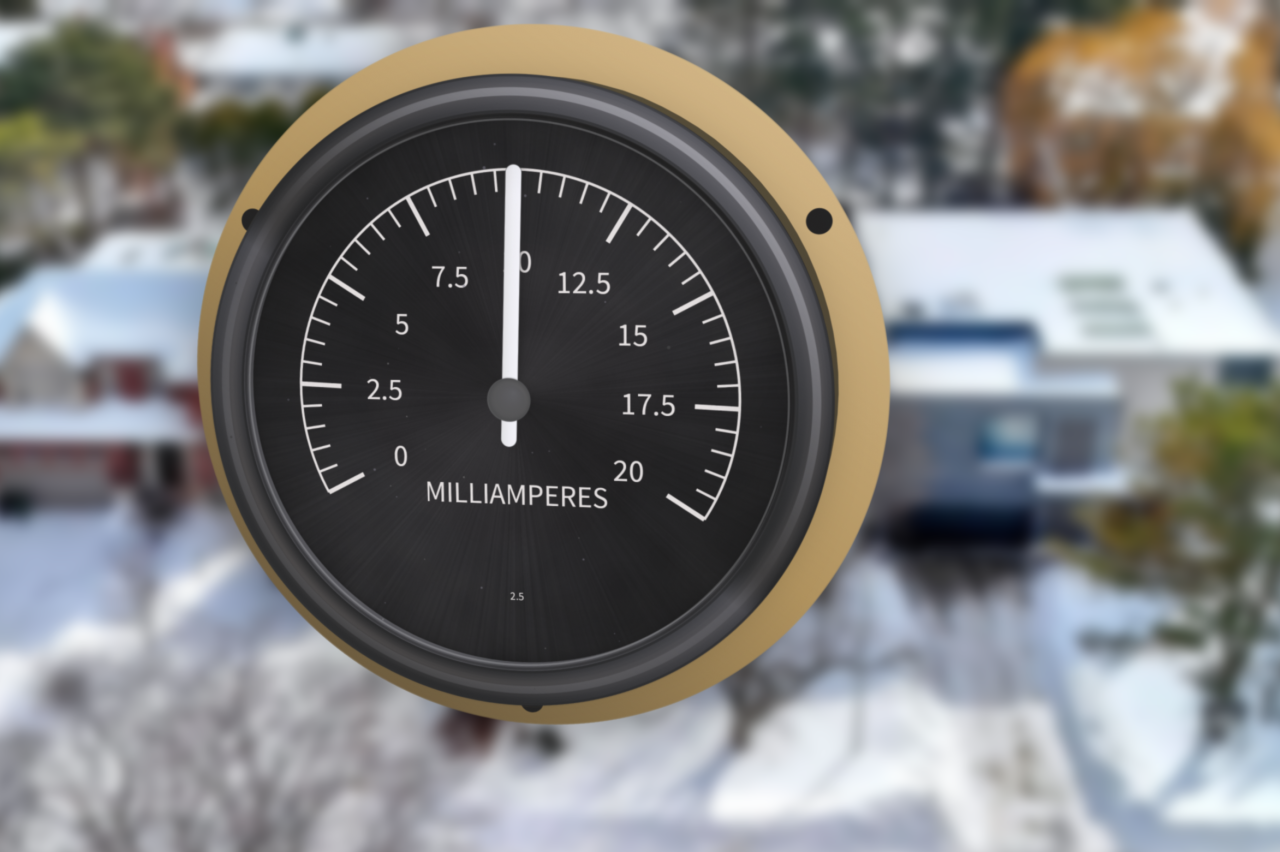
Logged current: 10 mA
